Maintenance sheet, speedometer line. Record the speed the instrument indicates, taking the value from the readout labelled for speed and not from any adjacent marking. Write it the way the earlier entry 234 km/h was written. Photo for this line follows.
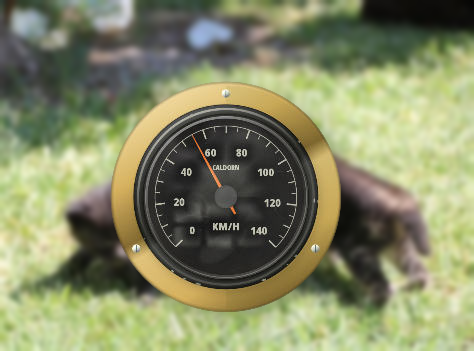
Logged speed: 55 km/h
